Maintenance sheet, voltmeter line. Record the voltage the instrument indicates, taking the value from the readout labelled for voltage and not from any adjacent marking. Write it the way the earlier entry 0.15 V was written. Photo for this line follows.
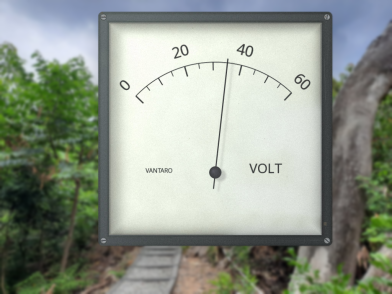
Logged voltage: 35 V
